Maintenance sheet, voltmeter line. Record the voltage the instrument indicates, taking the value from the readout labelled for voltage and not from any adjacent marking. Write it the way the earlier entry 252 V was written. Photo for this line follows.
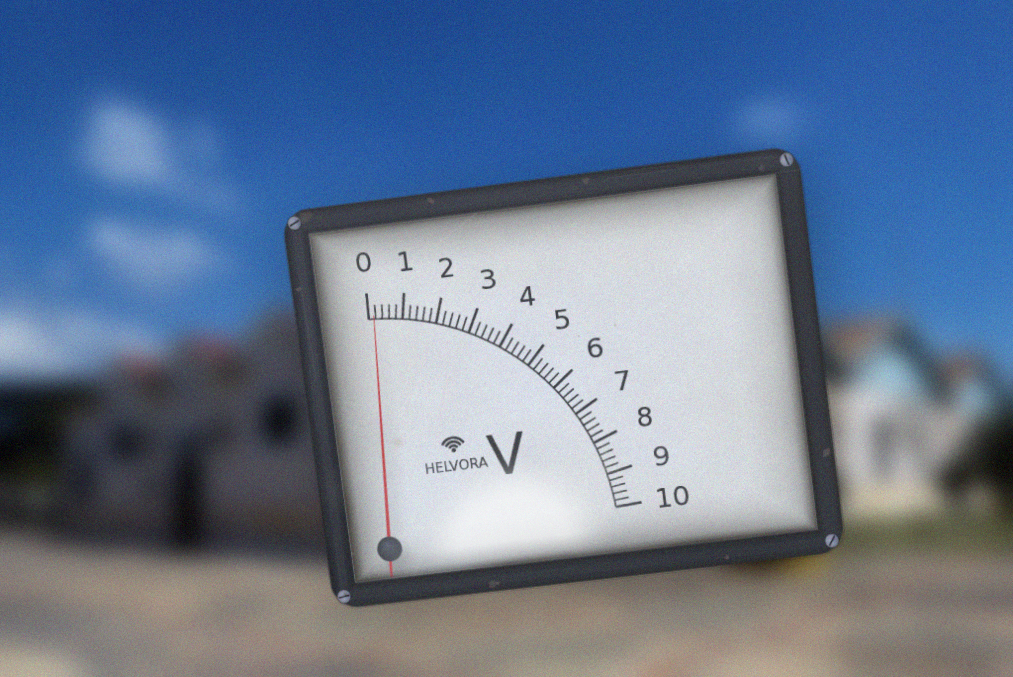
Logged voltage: 0.2 V
